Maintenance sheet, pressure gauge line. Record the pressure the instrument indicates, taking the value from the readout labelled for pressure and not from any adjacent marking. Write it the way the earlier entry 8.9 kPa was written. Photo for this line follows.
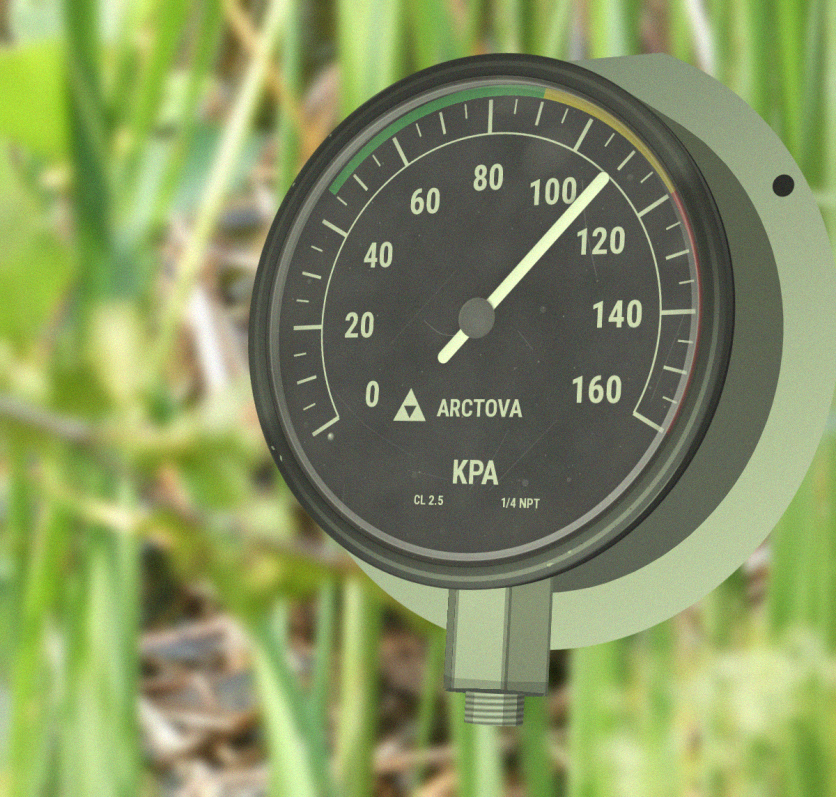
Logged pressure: 110 kPa
